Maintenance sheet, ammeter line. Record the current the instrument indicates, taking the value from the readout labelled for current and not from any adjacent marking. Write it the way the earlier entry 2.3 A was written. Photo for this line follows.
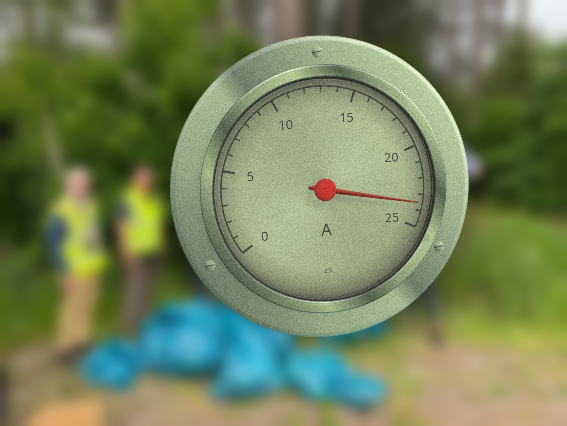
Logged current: 23.5 A
